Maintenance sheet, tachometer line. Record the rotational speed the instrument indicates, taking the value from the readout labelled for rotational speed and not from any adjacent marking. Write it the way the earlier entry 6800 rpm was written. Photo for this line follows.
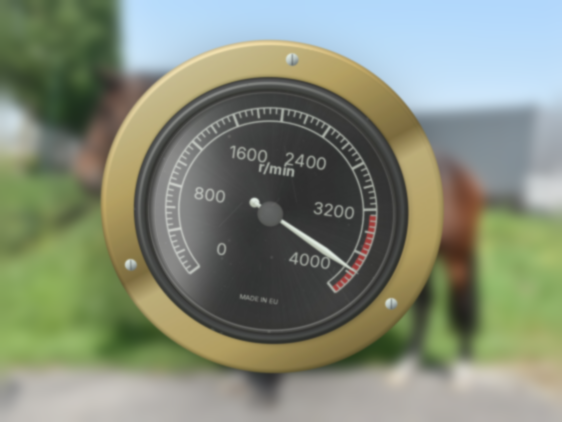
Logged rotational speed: 3750 rpm
